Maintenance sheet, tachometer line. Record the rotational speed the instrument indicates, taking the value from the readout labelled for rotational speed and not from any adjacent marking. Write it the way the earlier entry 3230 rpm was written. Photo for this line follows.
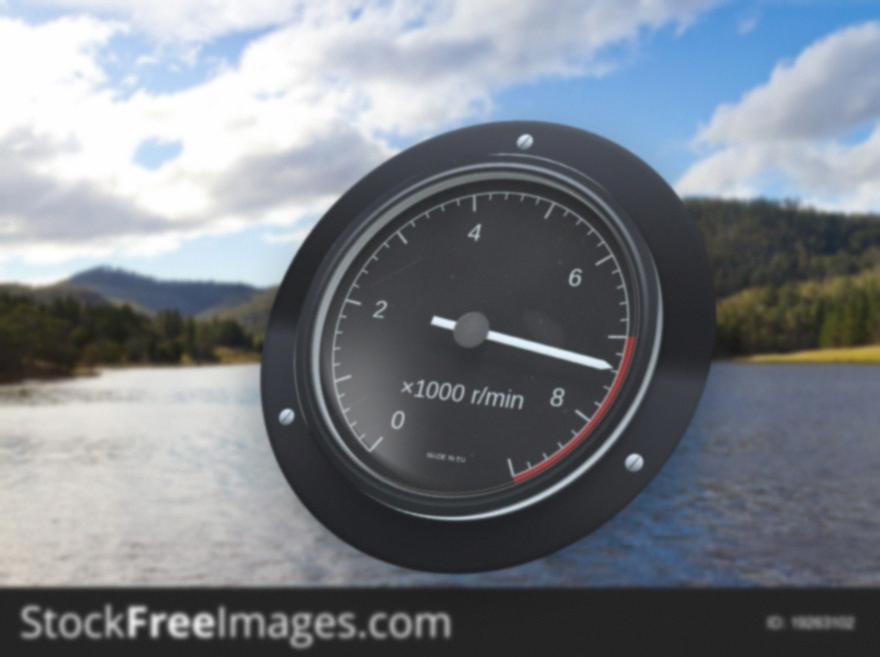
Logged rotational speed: 7400 rpm
